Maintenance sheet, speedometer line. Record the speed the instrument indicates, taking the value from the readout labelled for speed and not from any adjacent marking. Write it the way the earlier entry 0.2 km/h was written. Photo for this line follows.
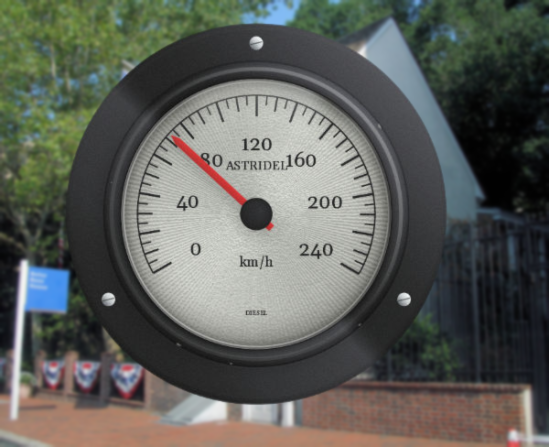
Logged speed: 72.5 km/h
